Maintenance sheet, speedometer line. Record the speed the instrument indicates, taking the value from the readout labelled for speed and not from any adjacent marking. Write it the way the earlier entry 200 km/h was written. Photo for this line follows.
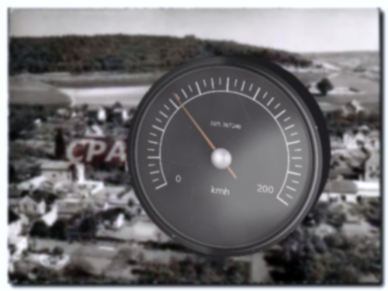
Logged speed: 65 km/h
